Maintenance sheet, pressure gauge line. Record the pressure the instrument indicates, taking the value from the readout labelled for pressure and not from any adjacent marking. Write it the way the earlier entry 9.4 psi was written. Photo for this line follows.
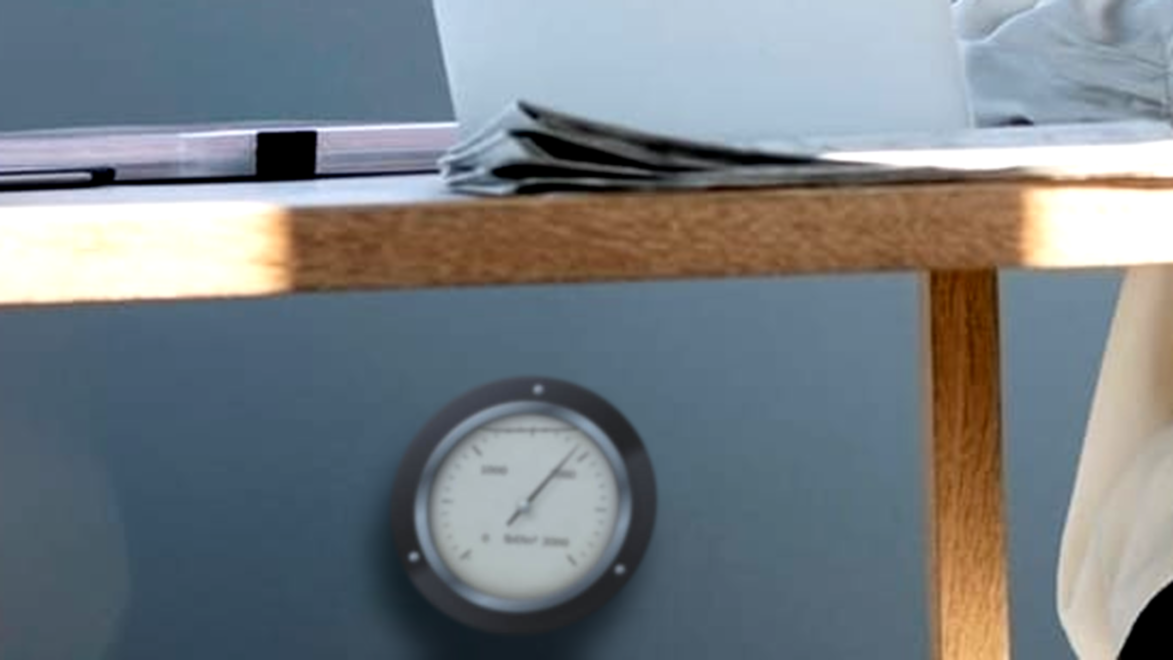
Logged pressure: 1900 psi
